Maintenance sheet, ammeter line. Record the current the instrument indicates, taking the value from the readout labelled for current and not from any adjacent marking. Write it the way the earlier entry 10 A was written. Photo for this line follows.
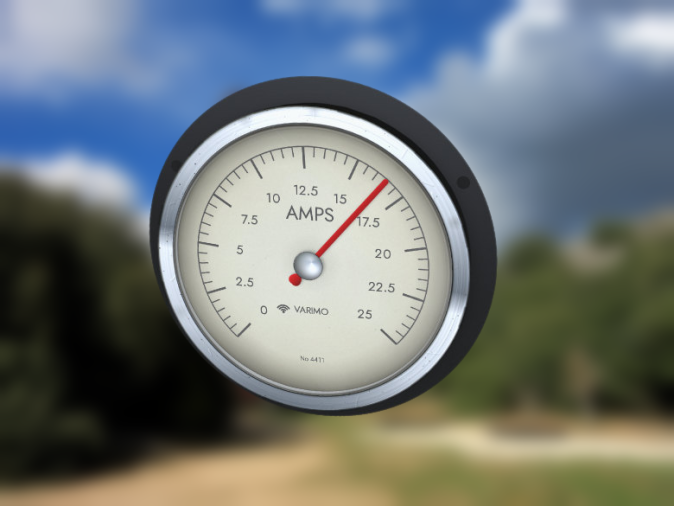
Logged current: 16.5 A
